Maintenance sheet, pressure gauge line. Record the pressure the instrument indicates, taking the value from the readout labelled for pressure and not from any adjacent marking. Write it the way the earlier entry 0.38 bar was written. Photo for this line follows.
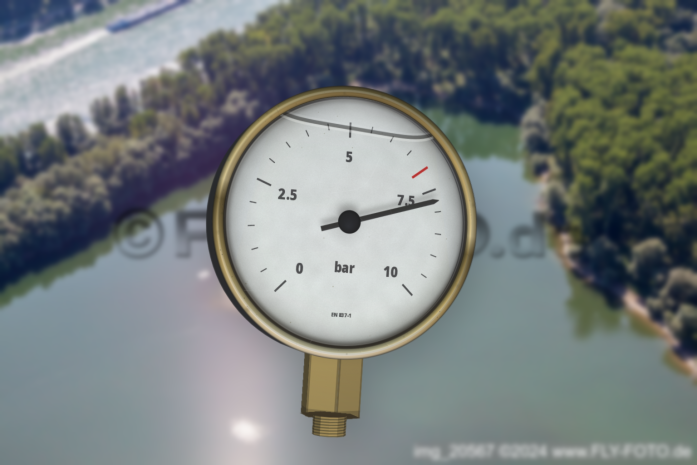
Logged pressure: 7.75 bar
